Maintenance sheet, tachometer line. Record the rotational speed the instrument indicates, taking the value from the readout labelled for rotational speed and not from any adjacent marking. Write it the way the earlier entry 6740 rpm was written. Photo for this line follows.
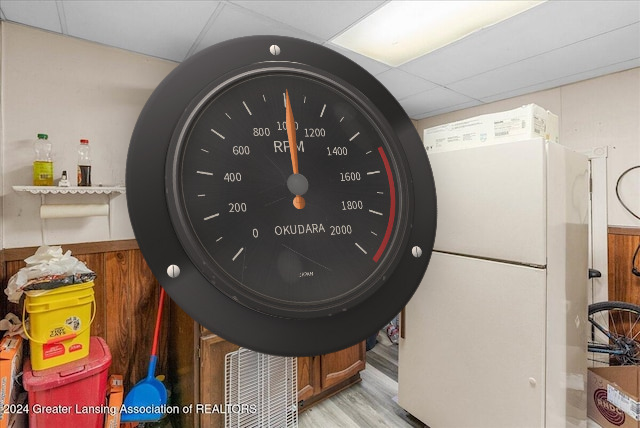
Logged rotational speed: 1000 rpm
